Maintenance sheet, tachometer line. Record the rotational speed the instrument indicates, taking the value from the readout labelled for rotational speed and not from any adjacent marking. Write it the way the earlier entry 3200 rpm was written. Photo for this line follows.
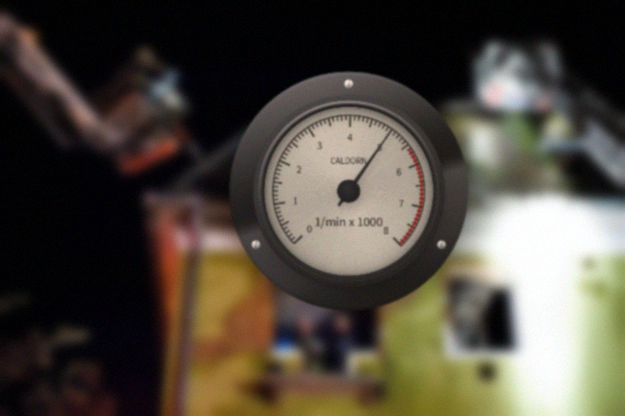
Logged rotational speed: 5000 rpm
